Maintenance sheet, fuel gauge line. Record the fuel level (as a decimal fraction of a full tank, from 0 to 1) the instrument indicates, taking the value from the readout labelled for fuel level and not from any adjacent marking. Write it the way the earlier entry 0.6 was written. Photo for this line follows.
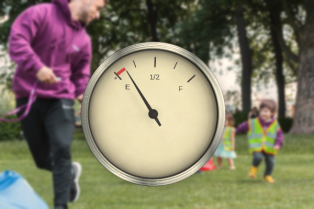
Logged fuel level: 0.125
